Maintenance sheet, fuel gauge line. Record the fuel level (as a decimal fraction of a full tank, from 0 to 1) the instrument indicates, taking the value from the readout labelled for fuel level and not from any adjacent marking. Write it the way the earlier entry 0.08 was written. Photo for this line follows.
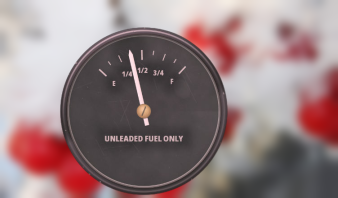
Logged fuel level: 0.375
